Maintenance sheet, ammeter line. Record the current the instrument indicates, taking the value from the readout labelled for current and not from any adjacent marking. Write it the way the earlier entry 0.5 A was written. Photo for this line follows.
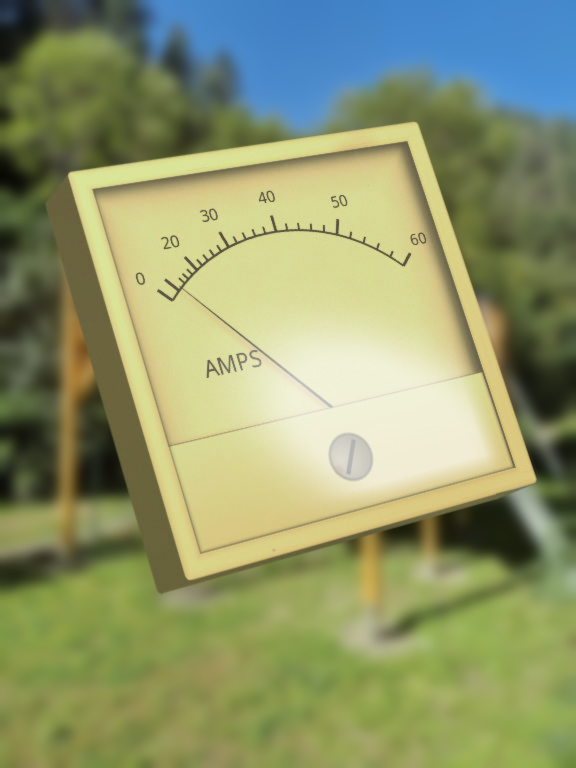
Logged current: 10 A
